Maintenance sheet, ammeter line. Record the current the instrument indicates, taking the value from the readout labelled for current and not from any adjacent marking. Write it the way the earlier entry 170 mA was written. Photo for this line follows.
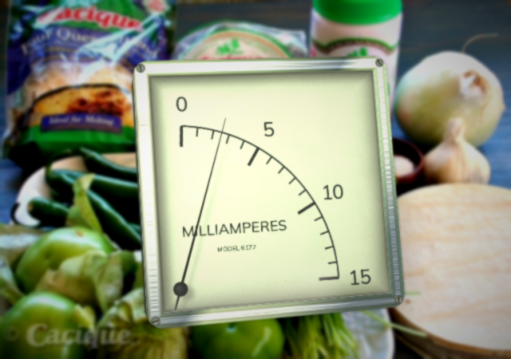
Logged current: 2.5 mA
